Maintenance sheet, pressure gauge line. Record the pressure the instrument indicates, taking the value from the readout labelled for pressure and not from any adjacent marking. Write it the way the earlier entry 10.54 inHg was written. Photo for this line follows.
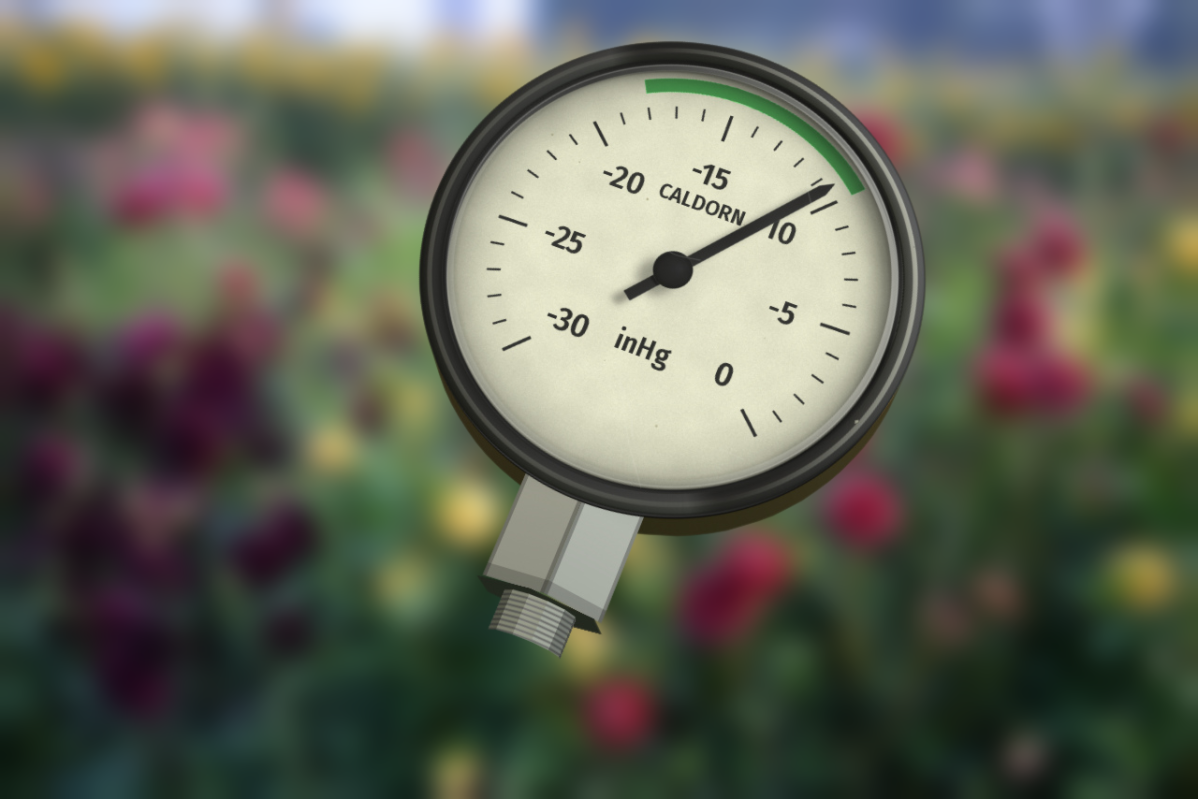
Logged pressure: -10.5 inHg
